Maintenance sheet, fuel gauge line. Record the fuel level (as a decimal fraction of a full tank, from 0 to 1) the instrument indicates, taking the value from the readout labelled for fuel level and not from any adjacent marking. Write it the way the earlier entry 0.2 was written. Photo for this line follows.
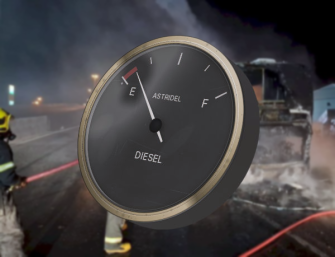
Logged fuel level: 0.125
